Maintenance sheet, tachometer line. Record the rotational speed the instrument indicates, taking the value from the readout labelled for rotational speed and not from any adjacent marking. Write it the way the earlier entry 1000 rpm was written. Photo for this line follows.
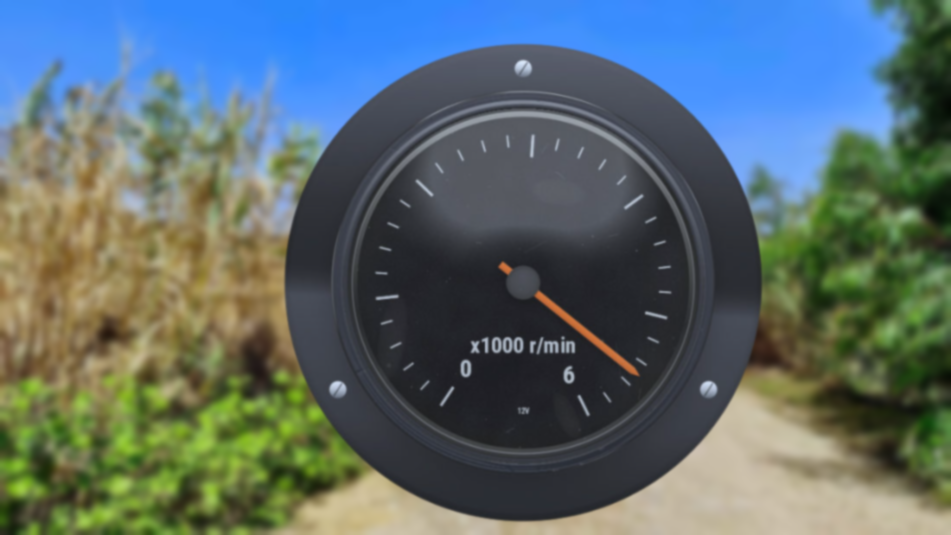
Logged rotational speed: 5500 rpm
